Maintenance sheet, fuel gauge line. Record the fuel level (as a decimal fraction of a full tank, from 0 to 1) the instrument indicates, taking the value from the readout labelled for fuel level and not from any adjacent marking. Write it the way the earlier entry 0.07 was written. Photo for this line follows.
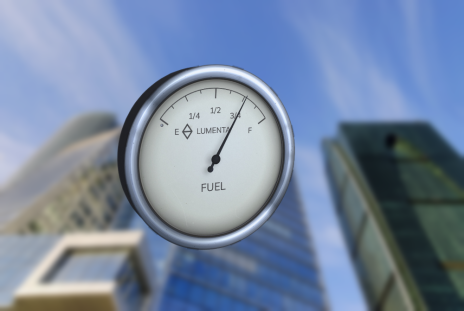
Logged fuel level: 0.75
